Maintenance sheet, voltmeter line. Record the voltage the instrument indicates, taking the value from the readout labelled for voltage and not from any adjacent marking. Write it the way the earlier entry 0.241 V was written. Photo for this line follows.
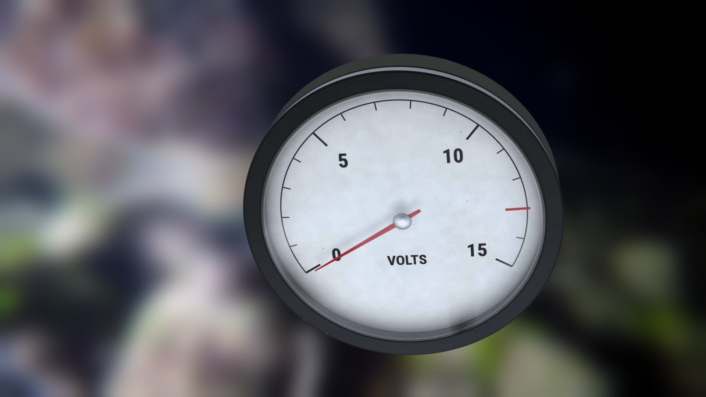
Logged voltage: 0 V
